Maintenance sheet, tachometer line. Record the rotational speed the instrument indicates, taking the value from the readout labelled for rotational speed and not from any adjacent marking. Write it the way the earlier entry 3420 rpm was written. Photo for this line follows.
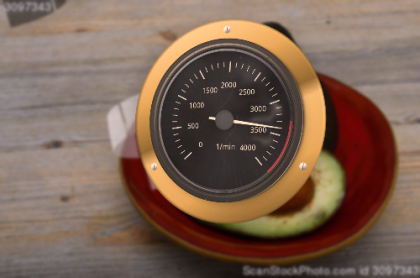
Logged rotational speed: 3400 rpm
